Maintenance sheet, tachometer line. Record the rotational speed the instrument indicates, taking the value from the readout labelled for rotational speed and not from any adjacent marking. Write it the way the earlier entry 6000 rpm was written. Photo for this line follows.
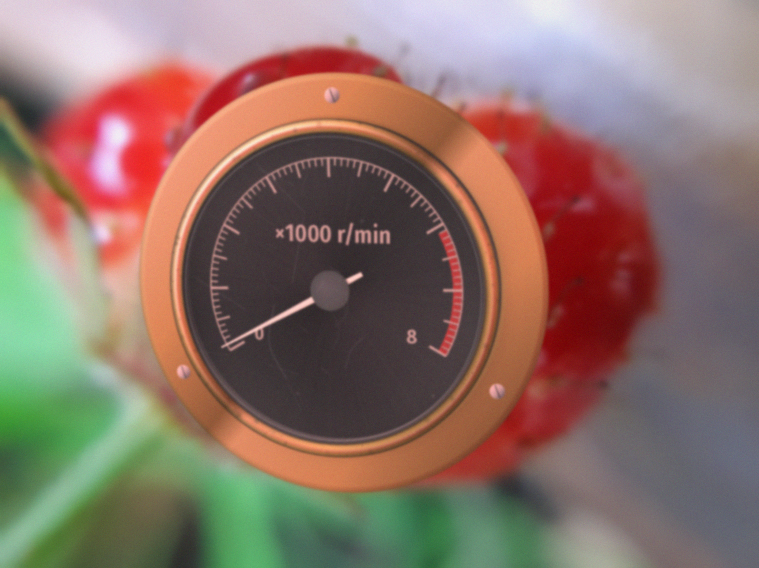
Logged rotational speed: 100 rpm
